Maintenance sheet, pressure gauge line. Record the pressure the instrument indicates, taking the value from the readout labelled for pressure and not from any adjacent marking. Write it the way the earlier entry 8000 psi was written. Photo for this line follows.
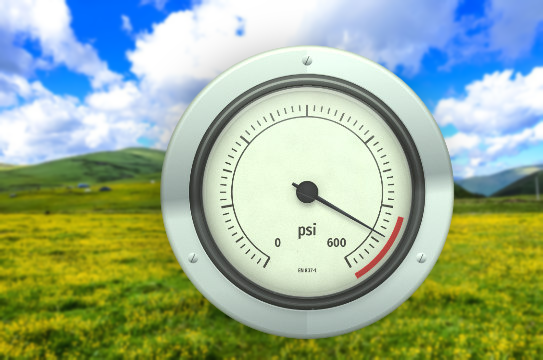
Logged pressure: 540 psi
